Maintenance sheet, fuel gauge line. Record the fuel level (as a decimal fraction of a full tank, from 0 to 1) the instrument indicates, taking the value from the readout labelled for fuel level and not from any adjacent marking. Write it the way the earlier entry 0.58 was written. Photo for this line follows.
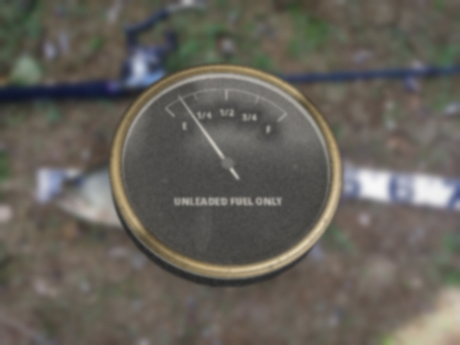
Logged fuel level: 0.125
